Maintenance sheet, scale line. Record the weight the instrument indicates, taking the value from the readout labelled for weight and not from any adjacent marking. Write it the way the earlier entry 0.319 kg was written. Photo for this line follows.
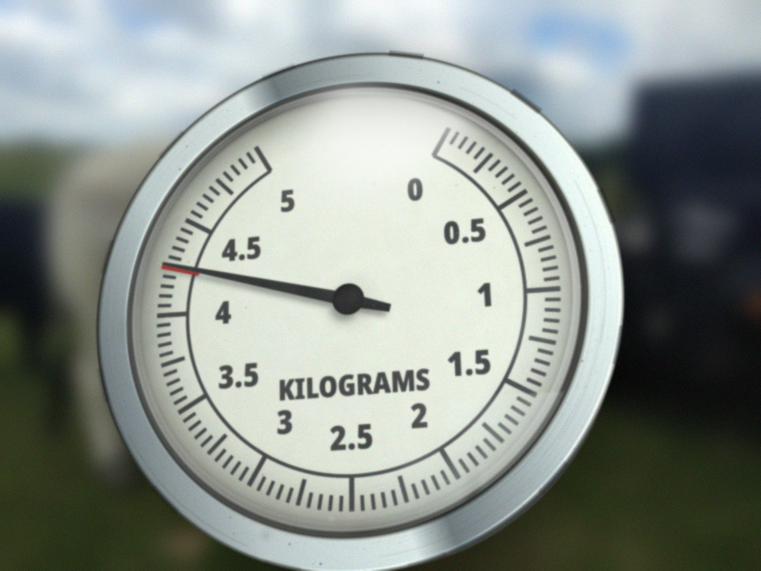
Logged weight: 4.25 kg
